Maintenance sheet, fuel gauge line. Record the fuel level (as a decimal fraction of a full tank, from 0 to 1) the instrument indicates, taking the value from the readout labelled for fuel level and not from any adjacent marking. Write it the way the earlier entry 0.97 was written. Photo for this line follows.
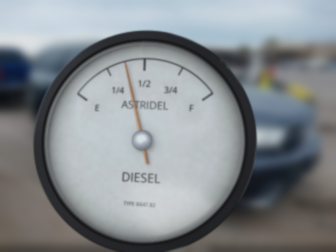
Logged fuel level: 0.375
